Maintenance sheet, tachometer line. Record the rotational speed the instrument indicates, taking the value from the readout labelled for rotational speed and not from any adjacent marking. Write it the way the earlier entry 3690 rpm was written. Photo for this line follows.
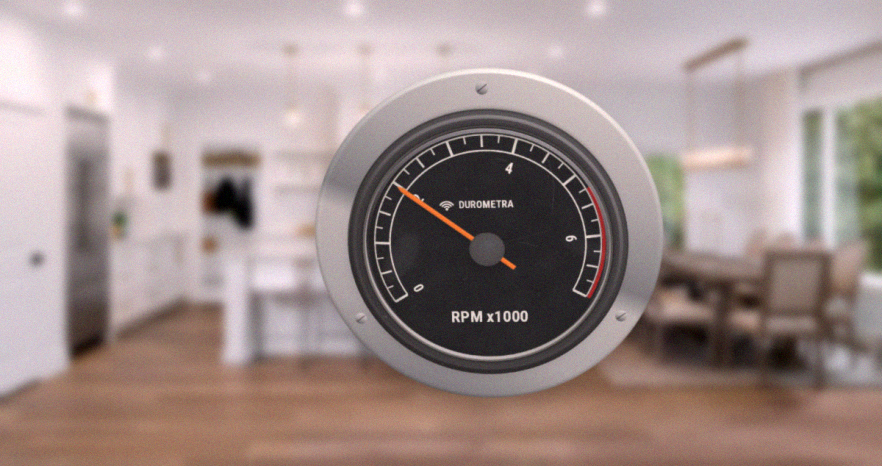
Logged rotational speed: 2000 rpm
